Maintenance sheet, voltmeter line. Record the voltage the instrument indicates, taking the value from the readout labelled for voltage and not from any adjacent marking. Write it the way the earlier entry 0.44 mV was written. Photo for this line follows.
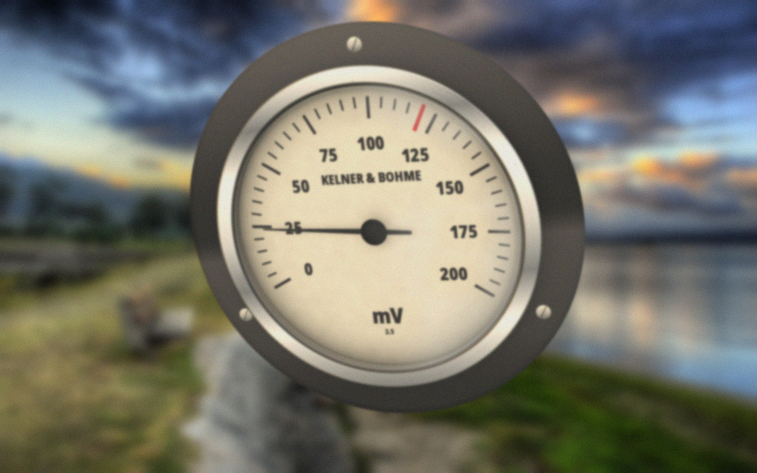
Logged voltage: 25 mV
